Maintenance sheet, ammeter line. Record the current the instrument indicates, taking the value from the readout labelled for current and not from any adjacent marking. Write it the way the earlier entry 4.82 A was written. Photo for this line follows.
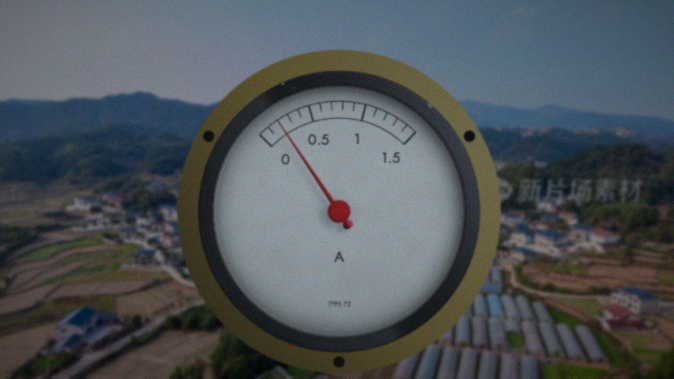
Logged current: 0.2 A
